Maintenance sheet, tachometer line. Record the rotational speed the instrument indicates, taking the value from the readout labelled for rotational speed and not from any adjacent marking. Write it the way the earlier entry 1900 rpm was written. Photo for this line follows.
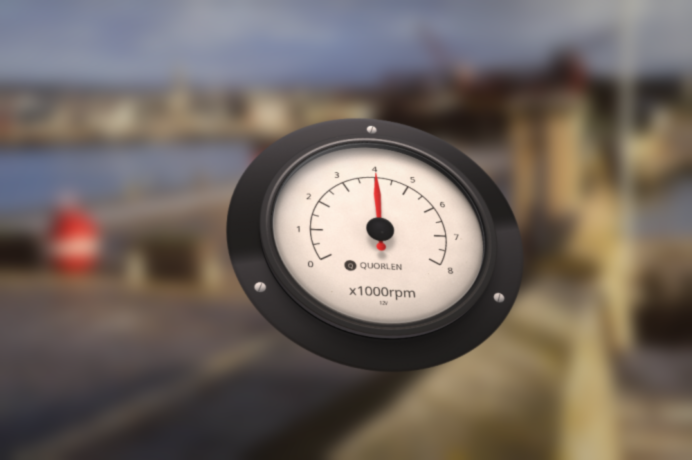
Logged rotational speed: 4000 rpm
